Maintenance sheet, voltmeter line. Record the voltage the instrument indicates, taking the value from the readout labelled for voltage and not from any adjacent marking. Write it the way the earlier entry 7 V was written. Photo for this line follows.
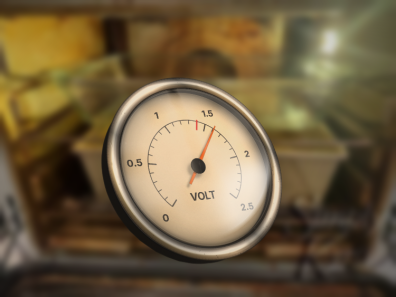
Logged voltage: 1.6 V
